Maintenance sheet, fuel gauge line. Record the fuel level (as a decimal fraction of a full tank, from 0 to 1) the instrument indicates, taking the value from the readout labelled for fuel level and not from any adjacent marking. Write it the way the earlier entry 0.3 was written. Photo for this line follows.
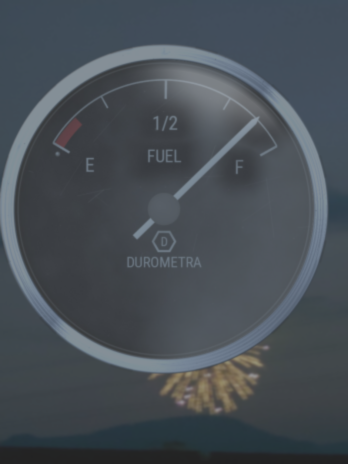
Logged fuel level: 0.875
